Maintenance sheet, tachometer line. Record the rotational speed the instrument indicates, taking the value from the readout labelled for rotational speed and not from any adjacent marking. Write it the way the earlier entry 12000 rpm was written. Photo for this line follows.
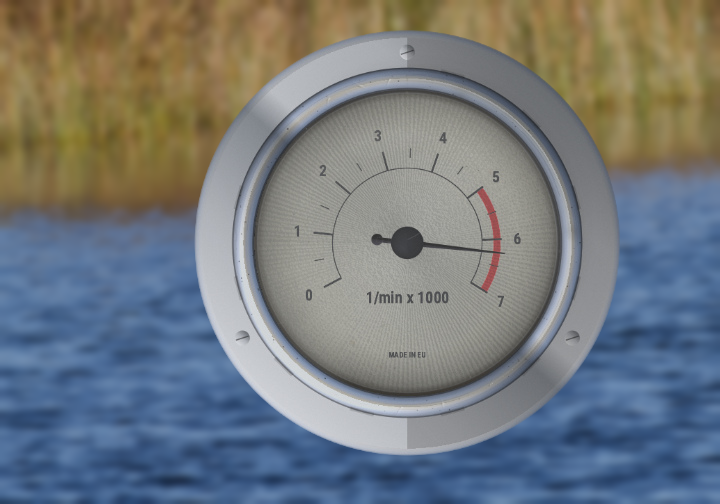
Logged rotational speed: 6250 rpm
